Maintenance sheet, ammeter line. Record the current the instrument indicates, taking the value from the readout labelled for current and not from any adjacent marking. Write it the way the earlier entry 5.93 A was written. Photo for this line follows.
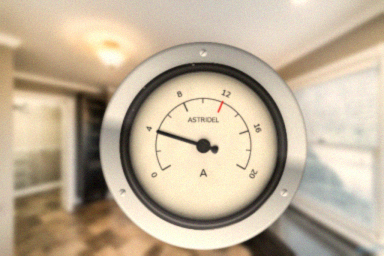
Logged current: 4 A
